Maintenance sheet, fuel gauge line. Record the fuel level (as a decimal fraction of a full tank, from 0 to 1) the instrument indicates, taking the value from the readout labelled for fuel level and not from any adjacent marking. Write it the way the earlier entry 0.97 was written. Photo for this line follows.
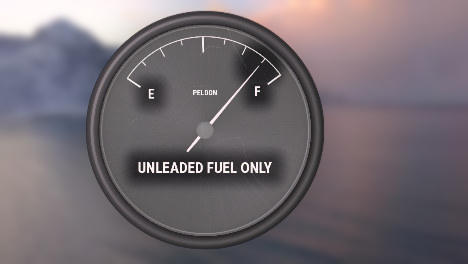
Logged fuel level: 0.875
